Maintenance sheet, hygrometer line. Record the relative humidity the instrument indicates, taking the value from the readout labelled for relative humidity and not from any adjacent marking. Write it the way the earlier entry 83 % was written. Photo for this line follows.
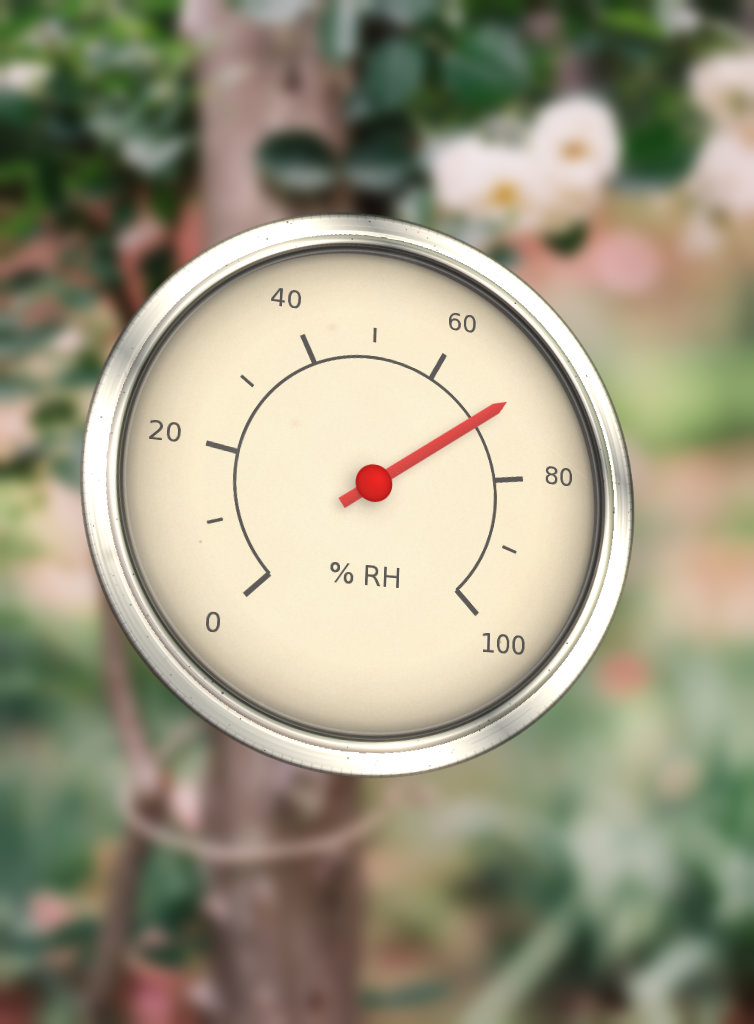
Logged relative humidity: 70 %
